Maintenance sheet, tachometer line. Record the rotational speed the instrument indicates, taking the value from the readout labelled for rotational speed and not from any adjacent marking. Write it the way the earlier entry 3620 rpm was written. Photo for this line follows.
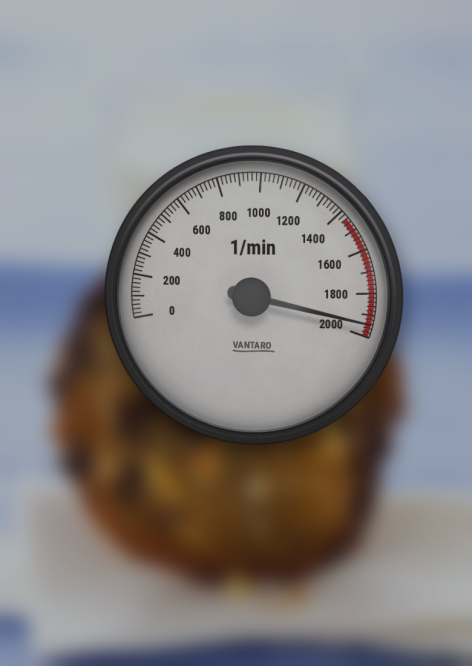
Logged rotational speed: 1940 rpm
